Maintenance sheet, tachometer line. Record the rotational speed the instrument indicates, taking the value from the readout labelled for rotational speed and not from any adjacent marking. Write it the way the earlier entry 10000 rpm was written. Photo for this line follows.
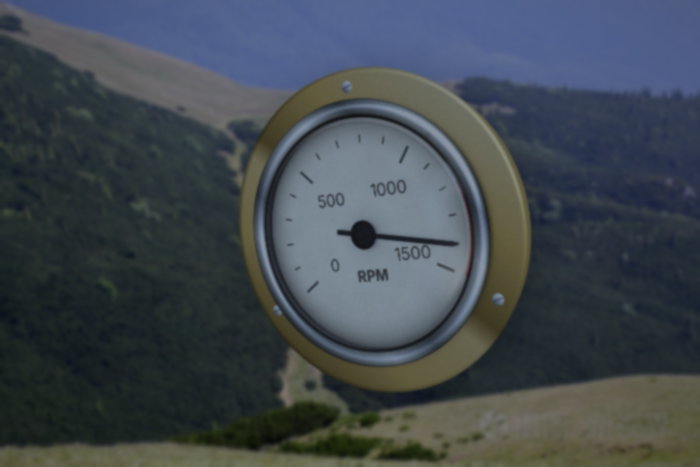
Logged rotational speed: 1400 rpm
